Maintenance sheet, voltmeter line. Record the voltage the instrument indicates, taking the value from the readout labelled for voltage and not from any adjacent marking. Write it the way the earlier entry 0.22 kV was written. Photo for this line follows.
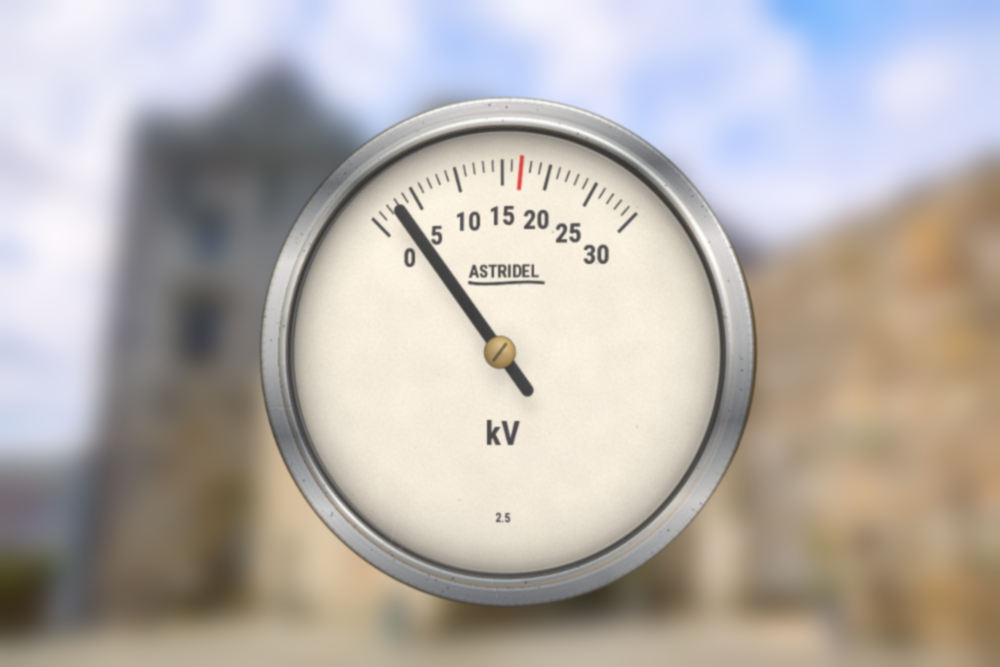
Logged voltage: 3 kV
